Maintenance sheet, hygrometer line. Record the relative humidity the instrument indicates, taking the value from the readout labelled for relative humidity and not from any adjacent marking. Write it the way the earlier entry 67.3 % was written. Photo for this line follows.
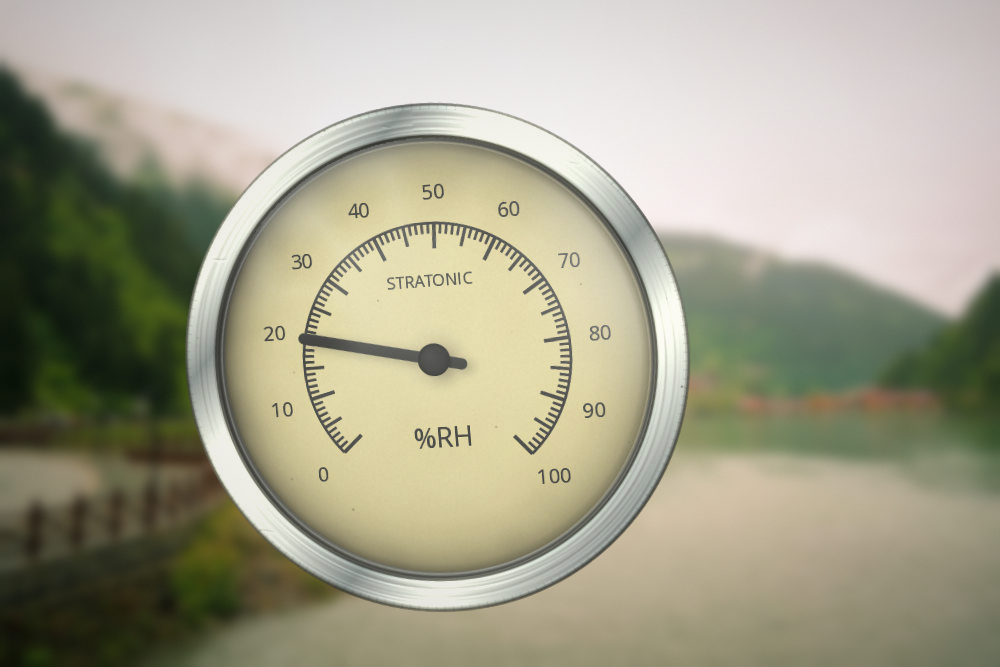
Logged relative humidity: 20 %
